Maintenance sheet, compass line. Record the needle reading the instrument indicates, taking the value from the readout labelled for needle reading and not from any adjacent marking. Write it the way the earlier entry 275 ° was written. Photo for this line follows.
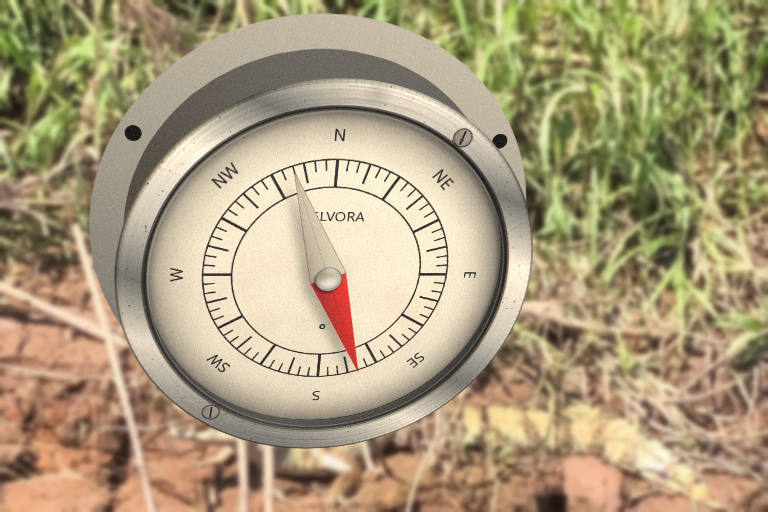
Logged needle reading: 160 °
